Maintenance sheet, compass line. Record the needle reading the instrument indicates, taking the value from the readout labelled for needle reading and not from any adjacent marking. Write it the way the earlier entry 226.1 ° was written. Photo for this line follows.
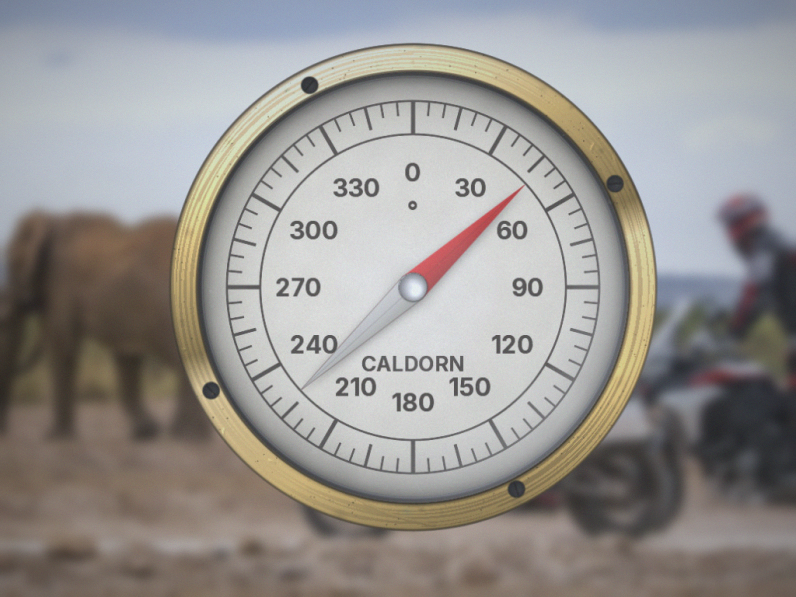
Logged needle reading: 47.5 °
